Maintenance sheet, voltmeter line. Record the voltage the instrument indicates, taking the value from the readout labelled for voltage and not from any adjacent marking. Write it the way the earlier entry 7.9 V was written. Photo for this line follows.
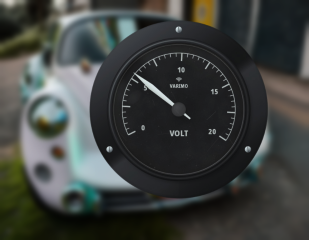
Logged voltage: 5.5 V
